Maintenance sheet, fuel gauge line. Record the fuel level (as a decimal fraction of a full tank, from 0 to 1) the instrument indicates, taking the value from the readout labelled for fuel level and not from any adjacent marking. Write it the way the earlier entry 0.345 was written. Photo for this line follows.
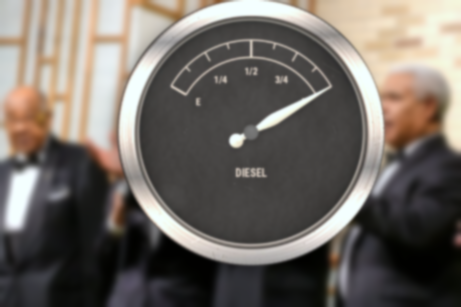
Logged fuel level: 1
